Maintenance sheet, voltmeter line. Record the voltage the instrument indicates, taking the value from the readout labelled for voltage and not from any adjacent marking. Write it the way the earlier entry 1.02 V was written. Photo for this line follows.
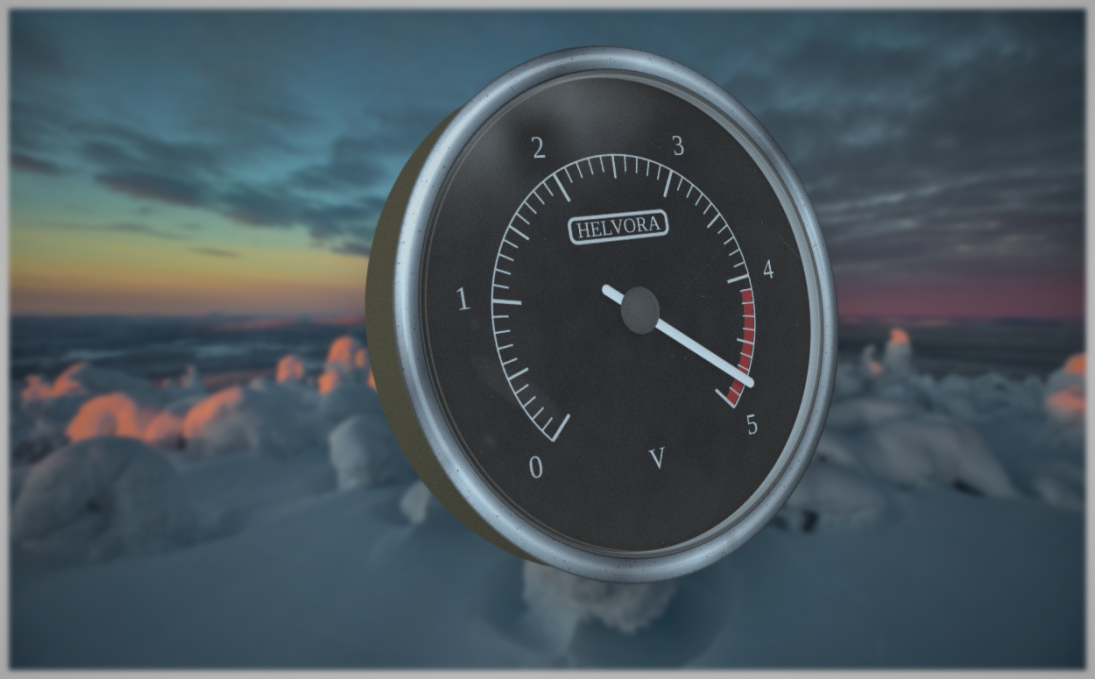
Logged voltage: 4.8 V
